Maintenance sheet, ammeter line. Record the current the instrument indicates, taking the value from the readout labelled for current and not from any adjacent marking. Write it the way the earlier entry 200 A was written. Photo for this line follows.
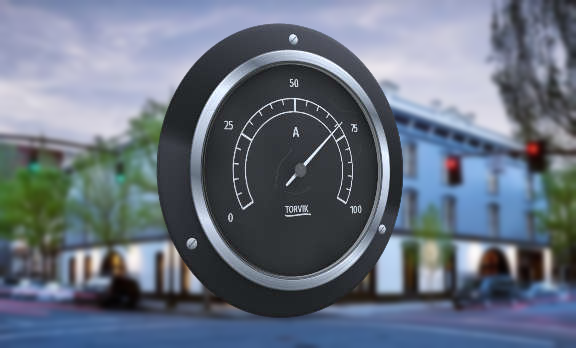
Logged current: 70 A
